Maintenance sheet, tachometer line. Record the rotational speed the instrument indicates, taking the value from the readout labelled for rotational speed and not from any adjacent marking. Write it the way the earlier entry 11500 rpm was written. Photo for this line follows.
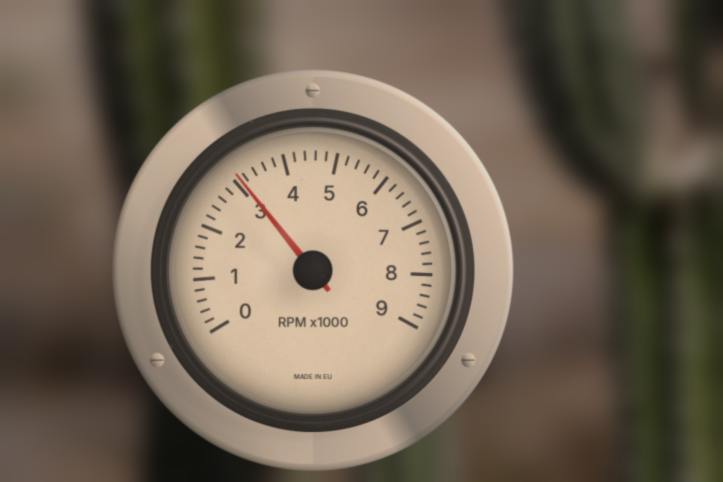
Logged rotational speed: 3100 rpm
